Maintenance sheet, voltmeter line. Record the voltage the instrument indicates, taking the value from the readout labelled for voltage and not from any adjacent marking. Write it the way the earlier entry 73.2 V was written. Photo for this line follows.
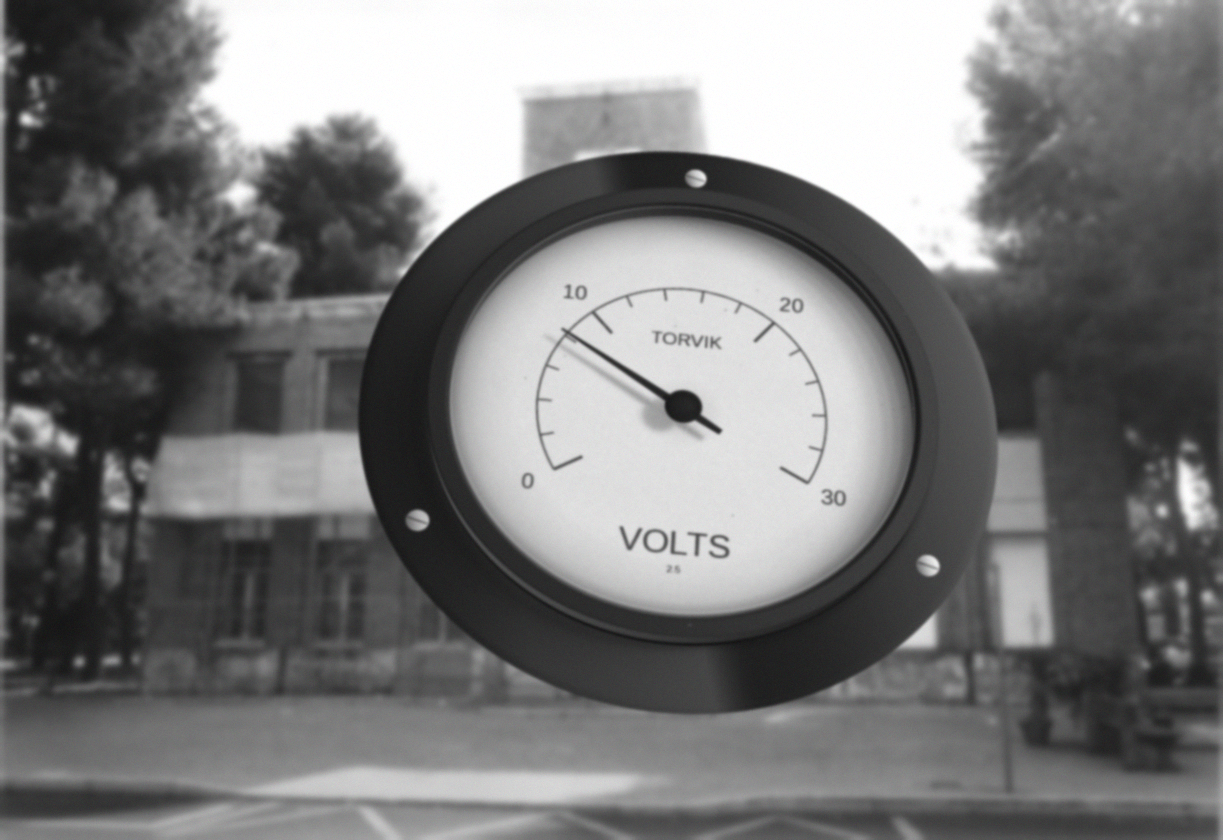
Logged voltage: 8 V
